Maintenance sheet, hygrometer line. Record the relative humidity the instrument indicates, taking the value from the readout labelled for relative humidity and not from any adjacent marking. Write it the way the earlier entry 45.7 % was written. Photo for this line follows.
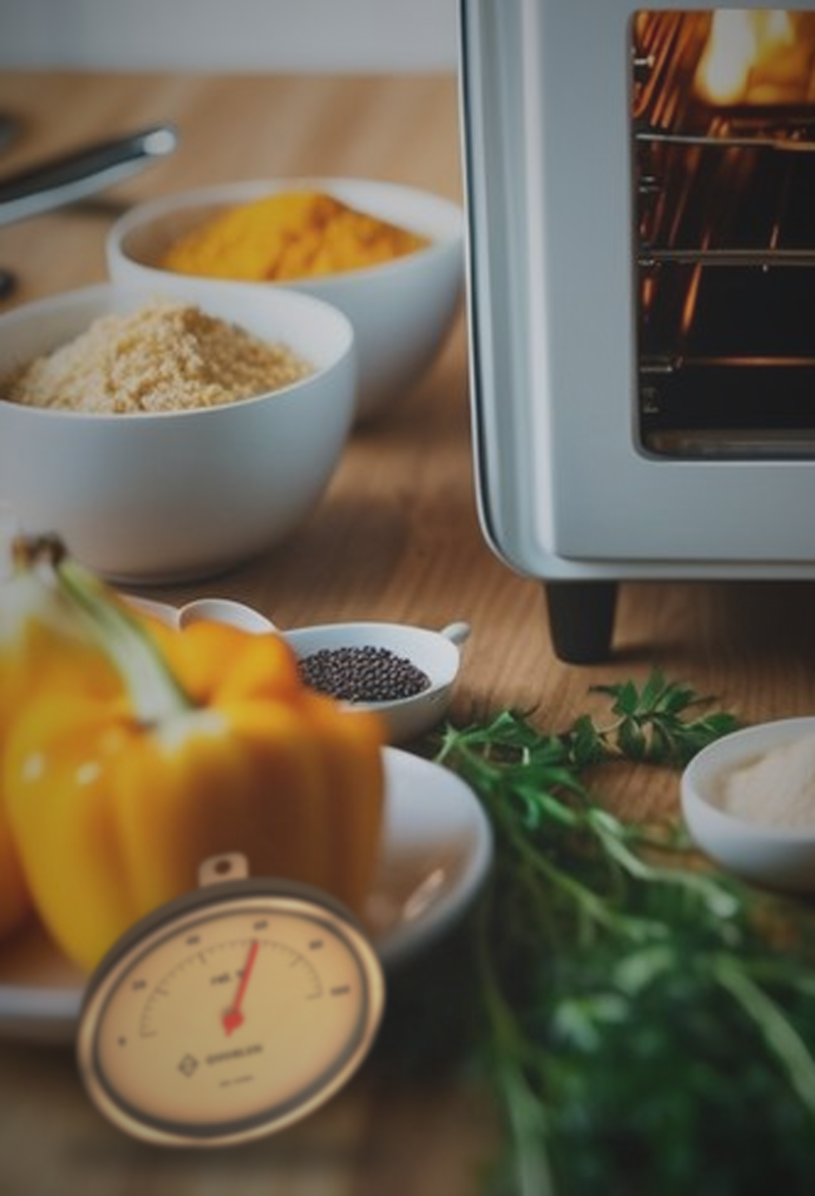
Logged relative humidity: 60 %
